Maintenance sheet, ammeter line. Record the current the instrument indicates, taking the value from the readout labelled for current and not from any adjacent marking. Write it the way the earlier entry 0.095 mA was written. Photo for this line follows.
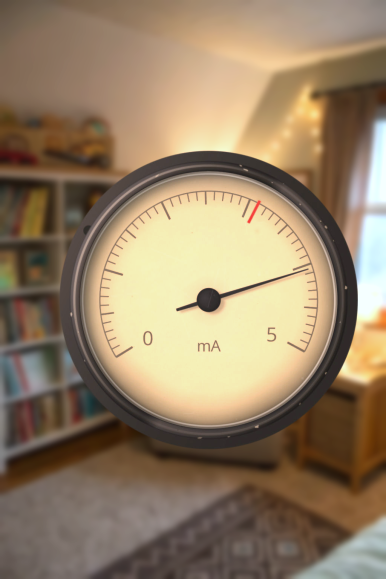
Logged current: 4.05 mA
